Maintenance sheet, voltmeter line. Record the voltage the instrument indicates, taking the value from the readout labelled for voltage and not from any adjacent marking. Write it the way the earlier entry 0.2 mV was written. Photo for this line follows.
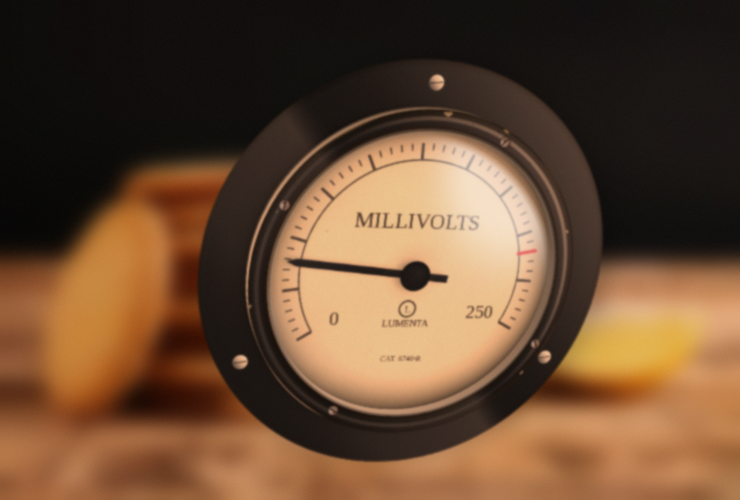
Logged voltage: 40 mV
